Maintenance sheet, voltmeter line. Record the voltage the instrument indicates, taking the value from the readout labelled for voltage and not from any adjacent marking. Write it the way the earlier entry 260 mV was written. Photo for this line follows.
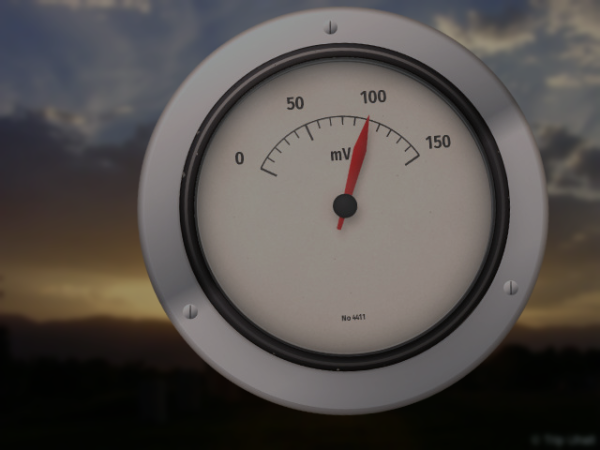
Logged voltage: 100 mV
